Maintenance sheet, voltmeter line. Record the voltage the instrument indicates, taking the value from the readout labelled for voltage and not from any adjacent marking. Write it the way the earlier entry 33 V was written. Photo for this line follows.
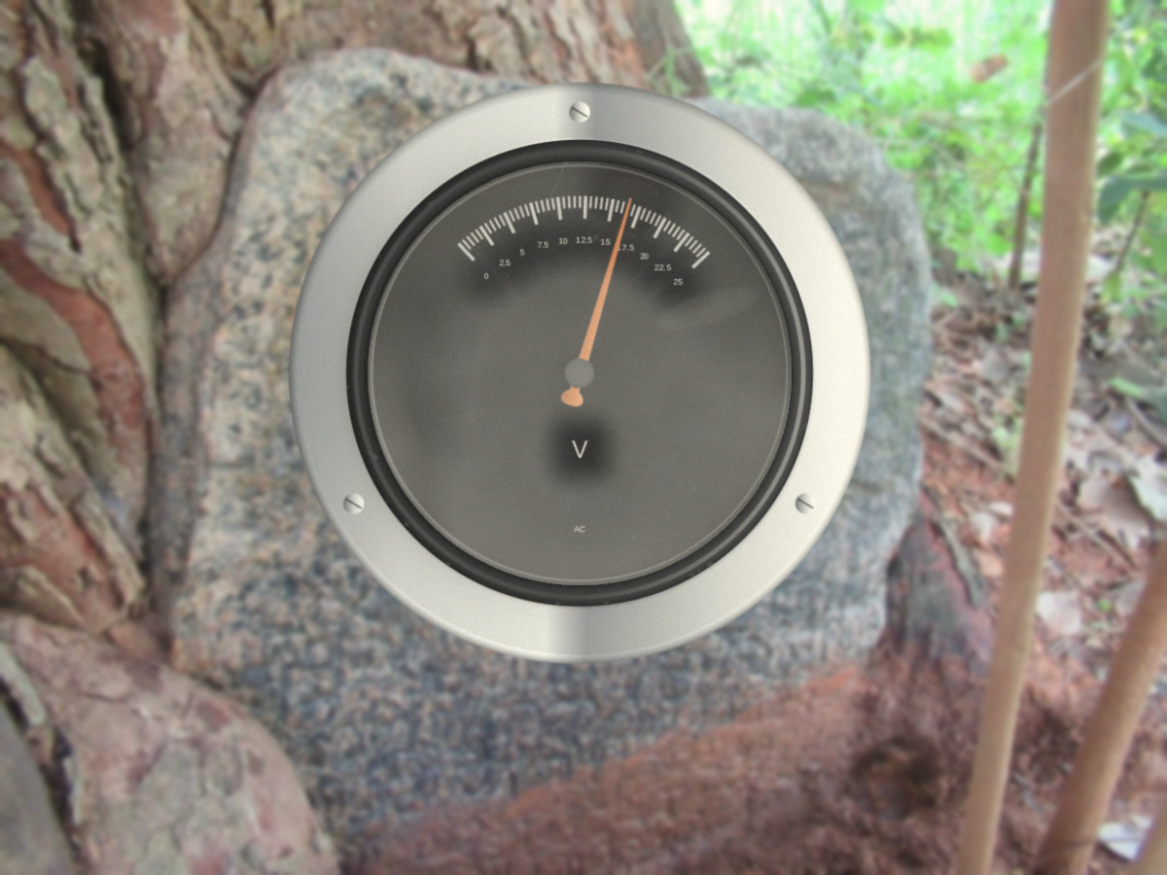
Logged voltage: 16.5 V
